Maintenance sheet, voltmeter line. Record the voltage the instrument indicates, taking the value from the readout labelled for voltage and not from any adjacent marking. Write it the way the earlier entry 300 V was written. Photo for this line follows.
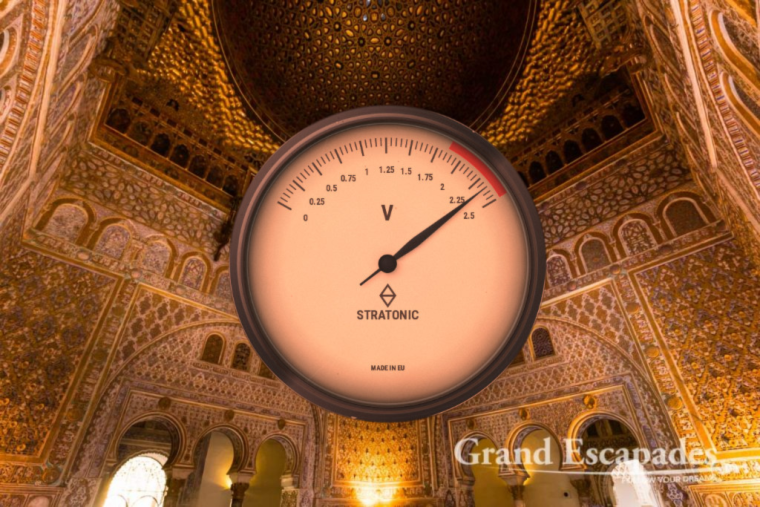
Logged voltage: 2.35 V
